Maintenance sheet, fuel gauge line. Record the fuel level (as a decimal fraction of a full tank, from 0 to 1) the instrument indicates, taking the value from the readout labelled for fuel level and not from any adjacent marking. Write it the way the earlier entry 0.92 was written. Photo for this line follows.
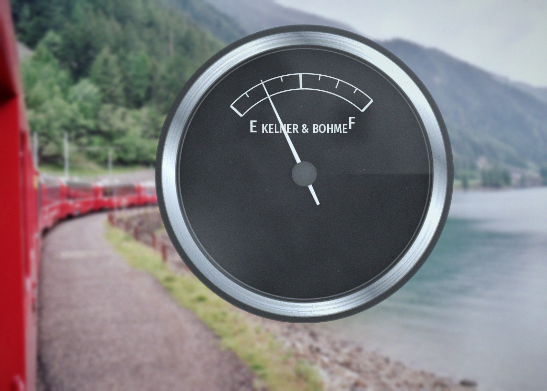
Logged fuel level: 0.25
